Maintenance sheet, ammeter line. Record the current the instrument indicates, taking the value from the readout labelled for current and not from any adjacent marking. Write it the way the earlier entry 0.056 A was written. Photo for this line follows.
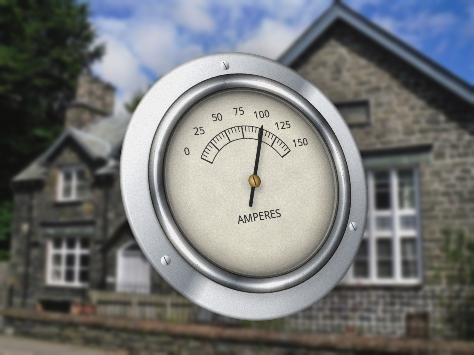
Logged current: 100 A
